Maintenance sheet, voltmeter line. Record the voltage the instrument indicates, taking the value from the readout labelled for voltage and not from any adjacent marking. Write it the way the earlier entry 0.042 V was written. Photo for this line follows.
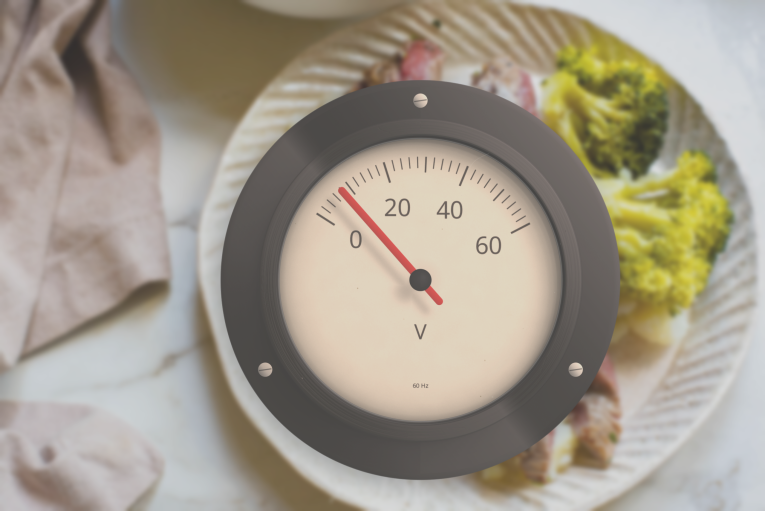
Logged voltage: 8 V
